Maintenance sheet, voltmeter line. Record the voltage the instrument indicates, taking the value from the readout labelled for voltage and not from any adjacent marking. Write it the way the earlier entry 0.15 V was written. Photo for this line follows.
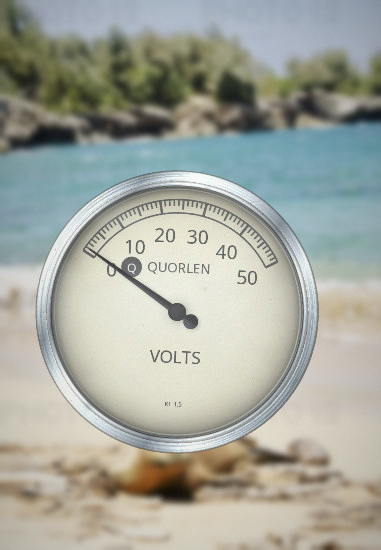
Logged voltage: 1 V
